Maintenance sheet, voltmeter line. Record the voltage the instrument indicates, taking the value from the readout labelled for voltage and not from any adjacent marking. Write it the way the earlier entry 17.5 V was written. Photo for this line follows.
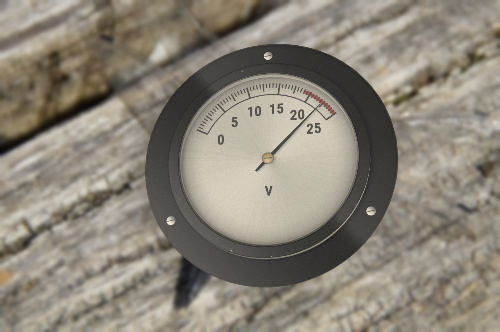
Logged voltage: 22.5 V
